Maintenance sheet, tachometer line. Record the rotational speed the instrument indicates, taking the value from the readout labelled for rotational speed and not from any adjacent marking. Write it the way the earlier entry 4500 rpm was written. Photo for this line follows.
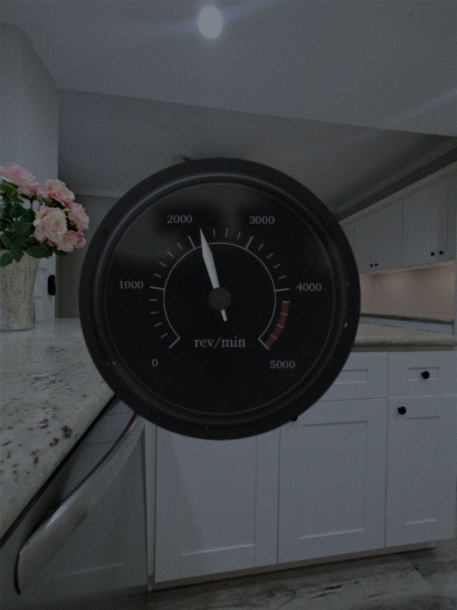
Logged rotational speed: 2200 rpm
